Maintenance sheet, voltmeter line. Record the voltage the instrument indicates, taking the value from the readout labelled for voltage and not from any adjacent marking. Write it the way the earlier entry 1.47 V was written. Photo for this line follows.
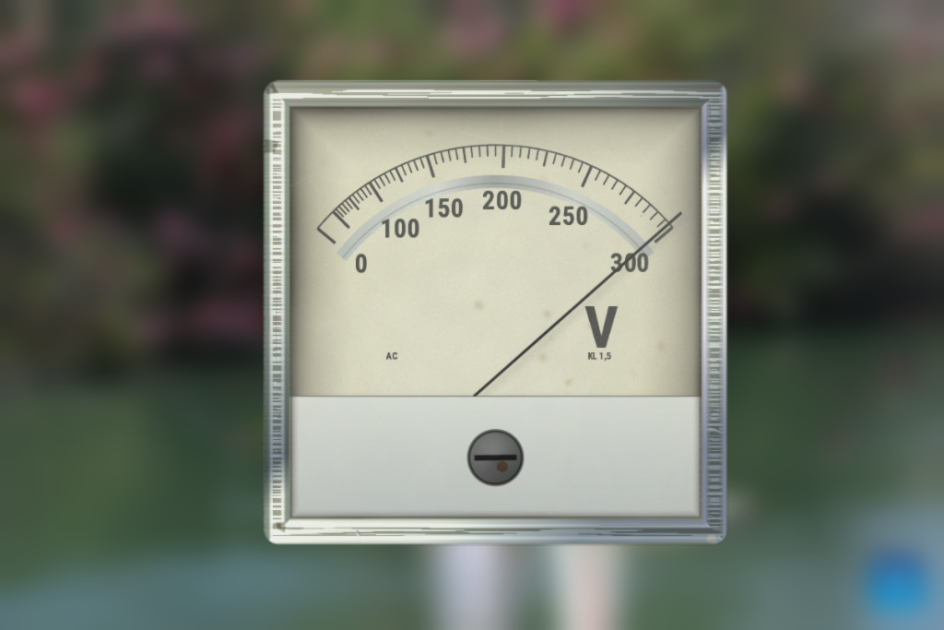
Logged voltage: 297.5 V
